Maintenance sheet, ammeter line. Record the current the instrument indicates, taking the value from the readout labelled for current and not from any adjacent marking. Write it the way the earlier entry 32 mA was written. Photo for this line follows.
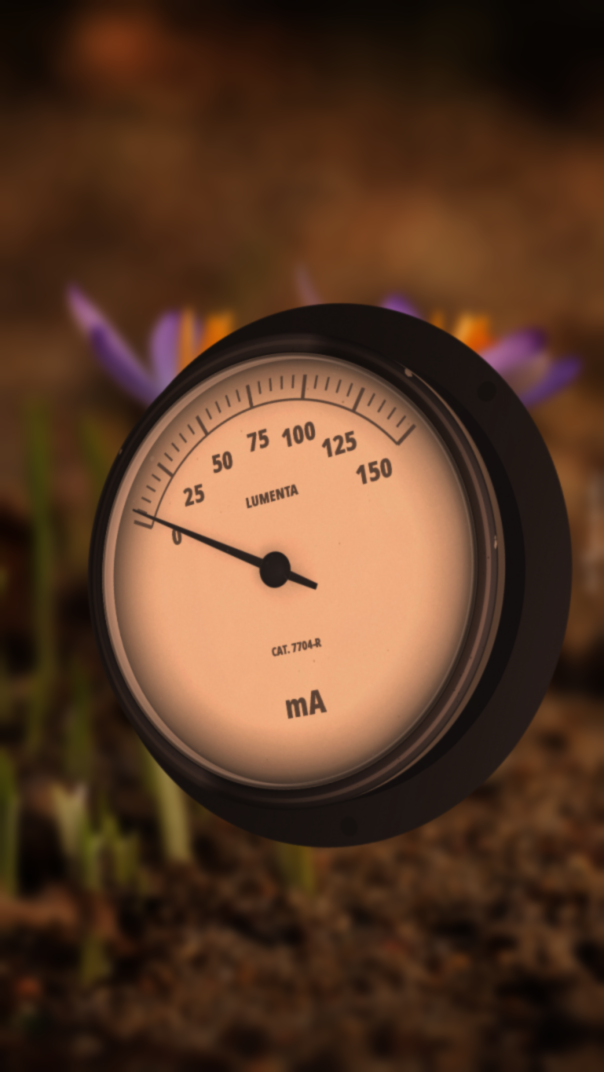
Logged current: 5 mA
